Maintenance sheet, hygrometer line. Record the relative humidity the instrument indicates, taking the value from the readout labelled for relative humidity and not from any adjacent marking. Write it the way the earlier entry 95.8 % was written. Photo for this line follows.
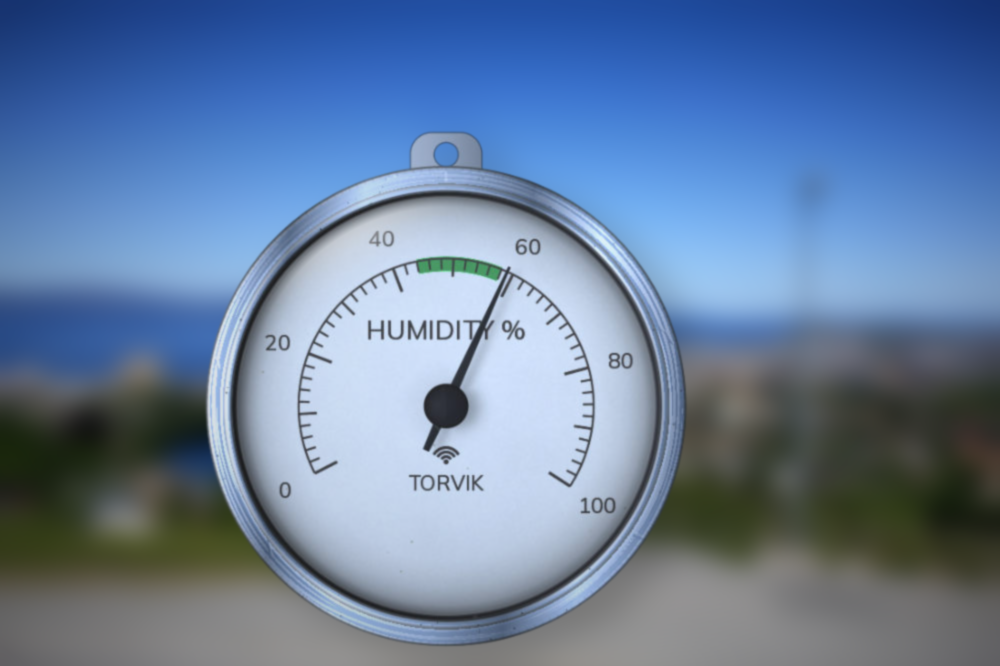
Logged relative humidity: 59 %
